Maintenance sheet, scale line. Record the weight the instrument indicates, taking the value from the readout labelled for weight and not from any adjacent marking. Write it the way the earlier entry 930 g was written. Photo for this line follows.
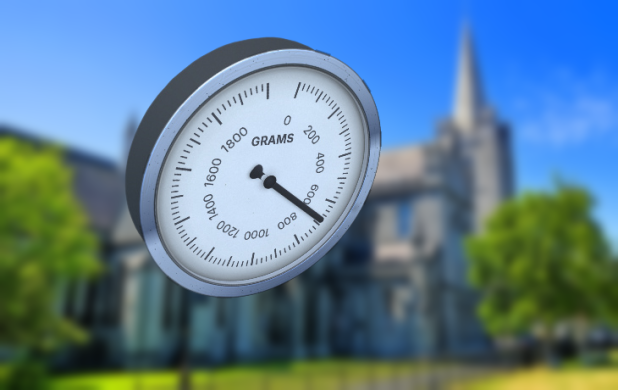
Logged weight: 680 g
